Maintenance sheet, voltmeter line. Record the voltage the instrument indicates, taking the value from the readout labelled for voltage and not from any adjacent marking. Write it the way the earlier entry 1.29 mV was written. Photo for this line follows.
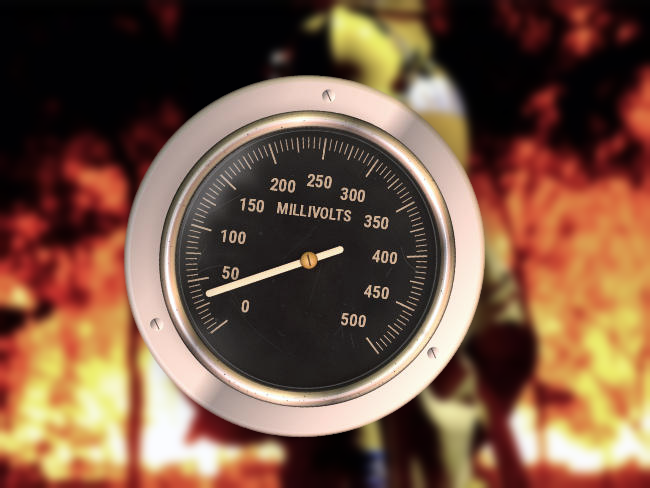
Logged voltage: 35 mV
